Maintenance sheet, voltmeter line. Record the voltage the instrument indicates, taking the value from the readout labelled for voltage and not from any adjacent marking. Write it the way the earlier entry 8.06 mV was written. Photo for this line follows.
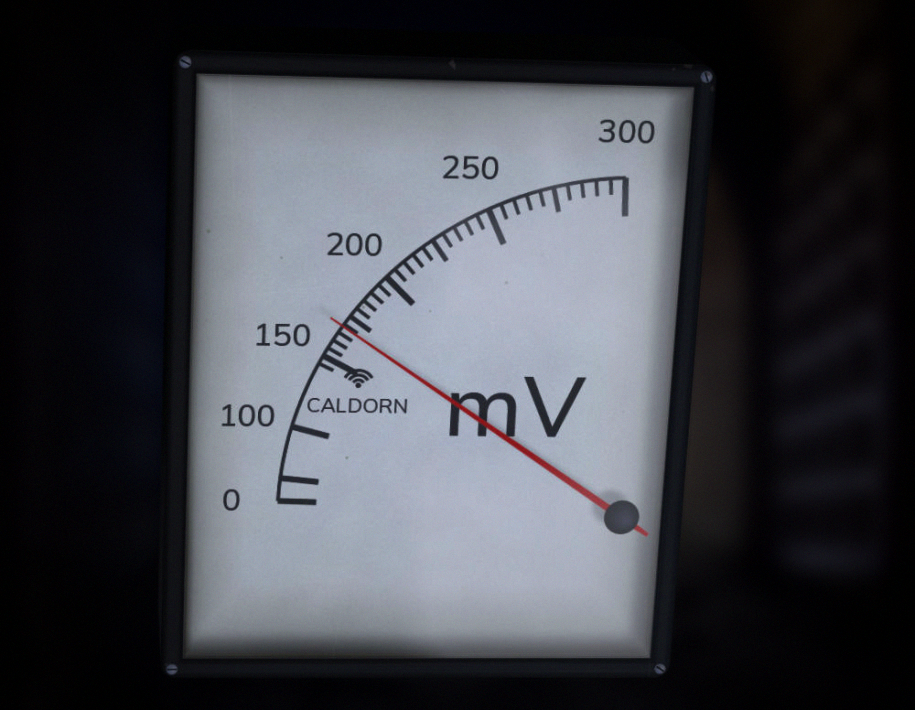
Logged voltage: 170 mV
